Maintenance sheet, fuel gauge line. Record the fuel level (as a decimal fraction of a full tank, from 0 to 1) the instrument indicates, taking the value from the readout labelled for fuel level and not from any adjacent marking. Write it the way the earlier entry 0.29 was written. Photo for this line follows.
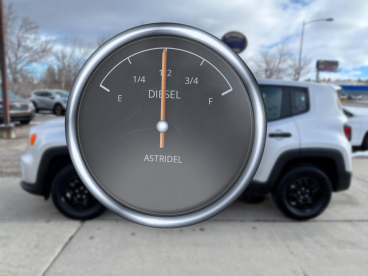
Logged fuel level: 0.5
